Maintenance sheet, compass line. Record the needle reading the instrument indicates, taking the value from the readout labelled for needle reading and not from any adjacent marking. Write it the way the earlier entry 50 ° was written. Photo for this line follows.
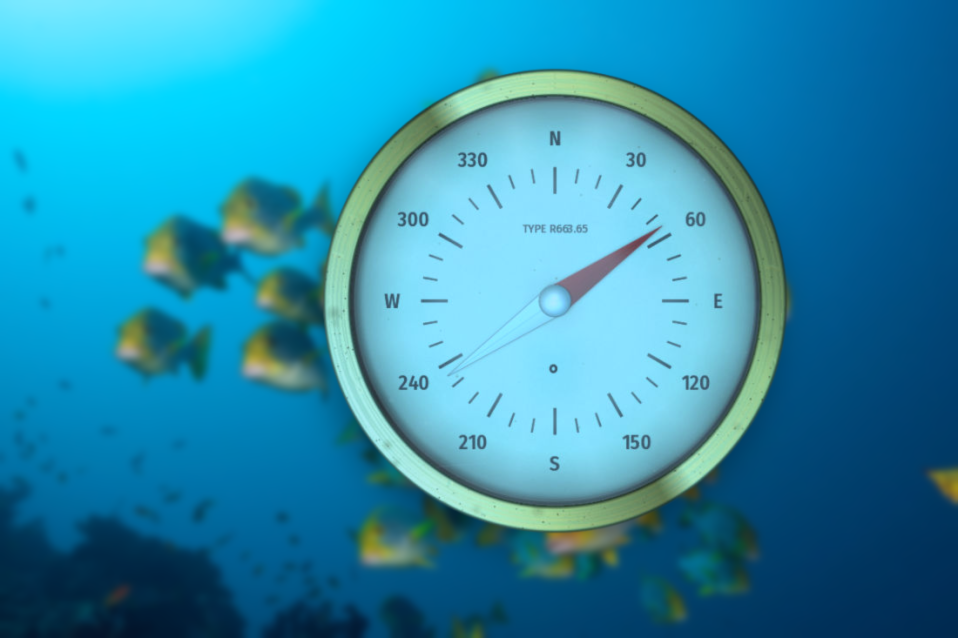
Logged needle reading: 55 °
